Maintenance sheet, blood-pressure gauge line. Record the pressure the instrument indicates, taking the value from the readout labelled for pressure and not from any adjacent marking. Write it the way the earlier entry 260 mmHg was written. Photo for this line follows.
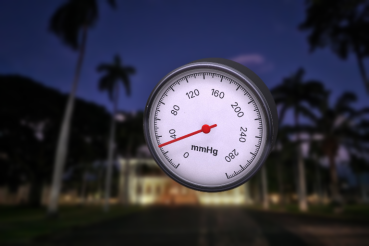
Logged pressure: 30 mmHg
